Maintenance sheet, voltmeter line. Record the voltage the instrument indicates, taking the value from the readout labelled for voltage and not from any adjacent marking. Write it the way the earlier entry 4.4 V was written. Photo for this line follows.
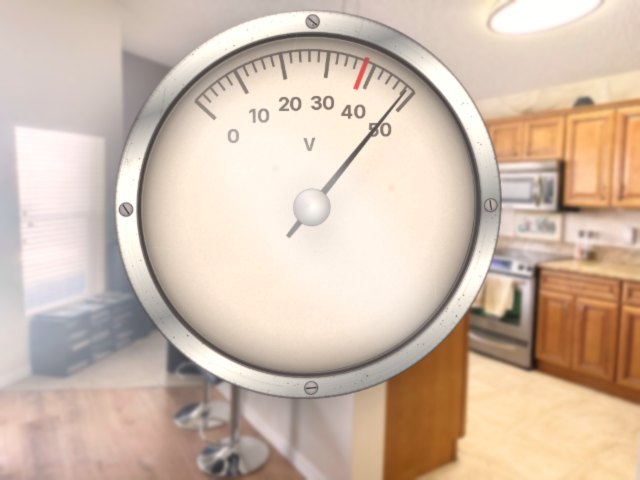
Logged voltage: 48 V
